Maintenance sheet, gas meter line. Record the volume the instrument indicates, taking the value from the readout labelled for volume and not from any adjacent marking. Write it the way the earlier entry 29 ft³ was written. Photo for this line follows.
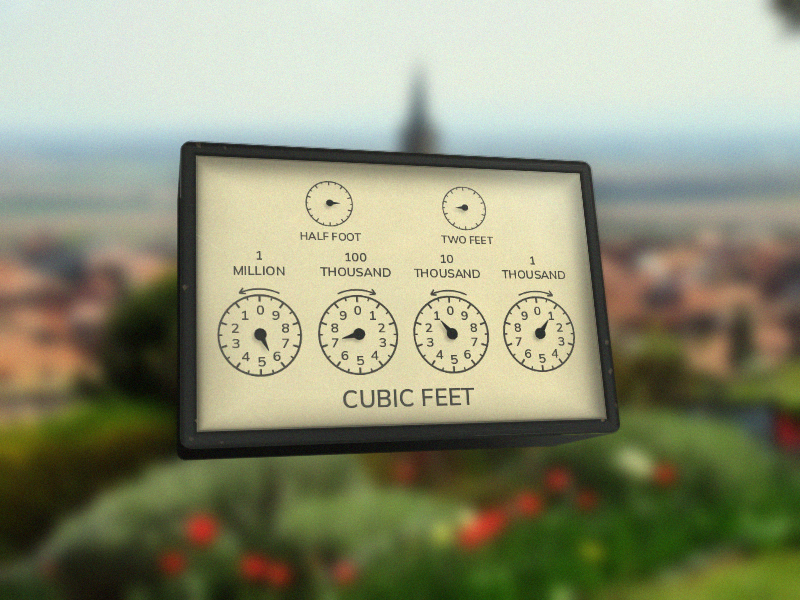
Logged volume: 571100 ft³
